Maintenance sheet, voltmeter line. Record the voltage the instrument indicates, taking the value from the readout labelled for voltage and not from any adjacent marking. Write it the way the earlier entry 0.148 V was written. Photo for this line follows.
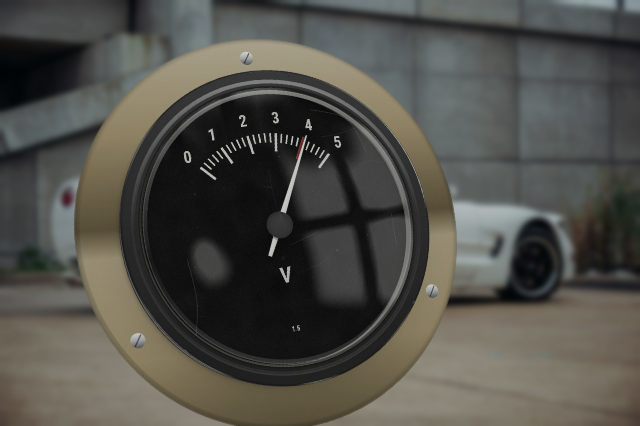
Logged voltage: 4 V
